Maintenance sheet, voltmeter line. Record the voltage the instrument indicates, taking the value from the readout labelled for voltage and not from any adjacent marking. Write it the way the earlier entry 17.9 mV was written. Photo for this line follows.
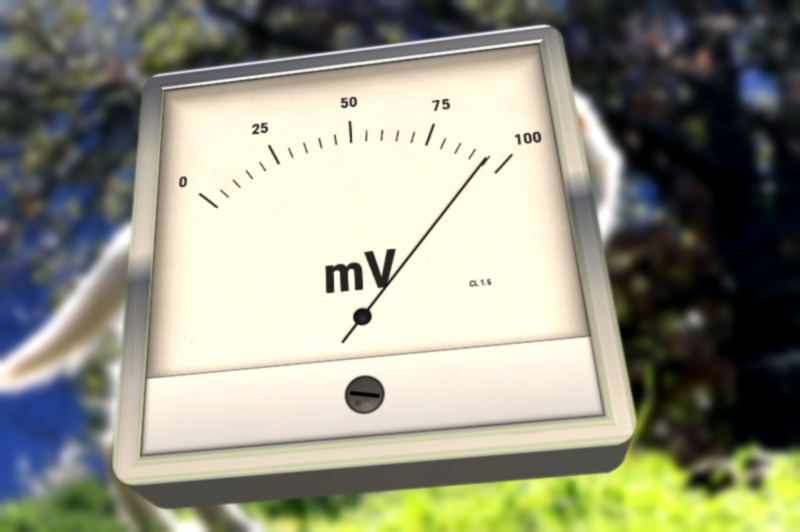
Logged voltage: 95 mV
